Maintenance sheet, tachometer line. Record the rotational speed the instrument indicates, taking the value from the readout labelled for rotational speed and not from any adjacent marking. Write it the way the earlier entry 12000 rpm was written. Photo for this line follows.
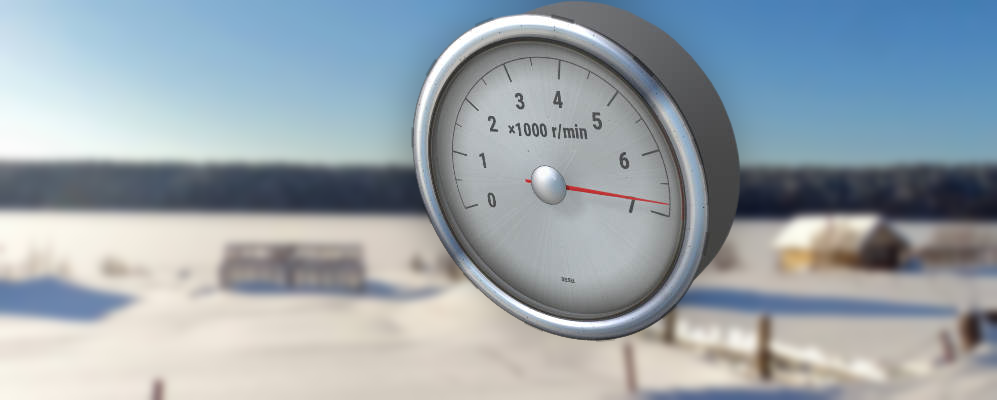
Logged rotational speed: 6750 rpm
